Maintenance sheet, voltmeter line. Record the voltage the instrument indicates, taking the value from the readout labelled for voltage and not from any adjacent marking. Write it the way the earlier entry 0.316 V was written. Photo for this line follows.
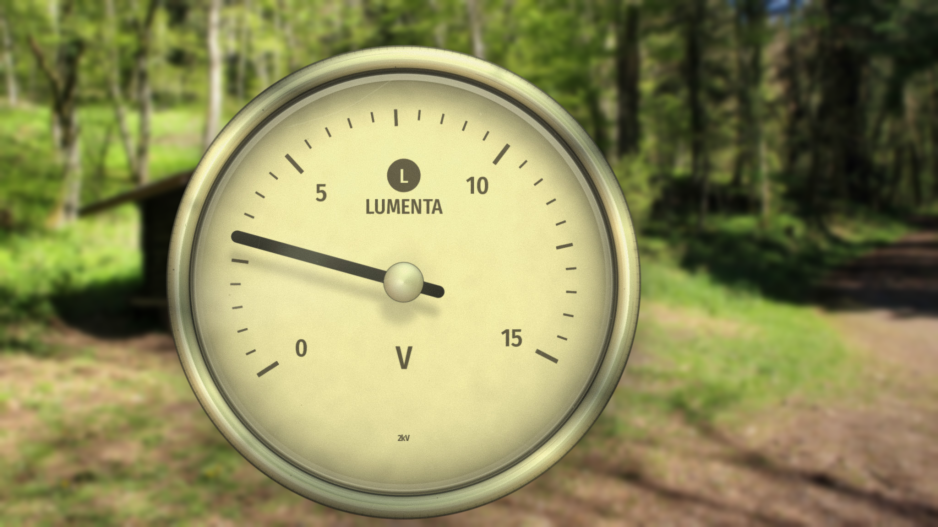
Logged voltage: 3 V
